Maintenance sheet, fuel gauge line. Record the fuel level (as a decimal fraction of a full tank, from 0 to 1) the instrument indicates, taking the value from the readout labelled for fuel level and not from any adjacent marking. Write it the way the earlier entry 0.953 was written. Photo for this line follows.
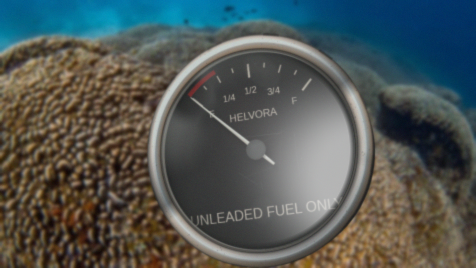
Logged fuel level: 0
